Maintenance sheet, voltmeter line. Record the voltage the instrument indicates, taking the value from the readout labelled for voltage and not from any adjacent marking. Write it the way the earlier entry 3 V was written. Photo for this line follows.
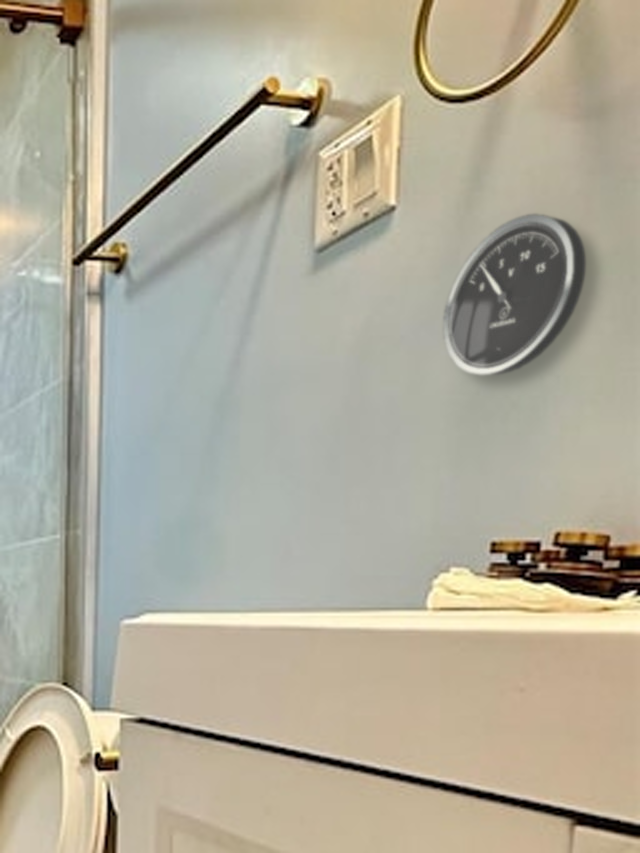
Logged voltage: 2.5 V
